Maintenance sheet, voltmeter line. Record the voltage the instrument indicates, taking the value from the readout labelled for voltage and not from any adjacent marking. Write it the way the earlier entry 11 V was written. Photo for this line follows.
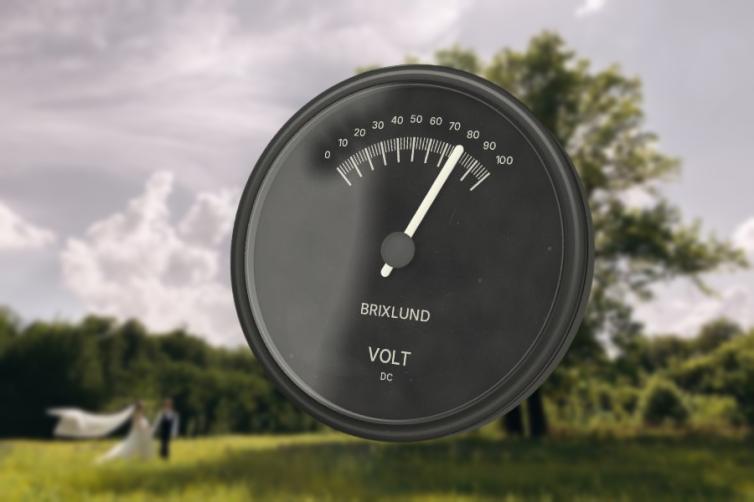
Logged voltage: 80 V
